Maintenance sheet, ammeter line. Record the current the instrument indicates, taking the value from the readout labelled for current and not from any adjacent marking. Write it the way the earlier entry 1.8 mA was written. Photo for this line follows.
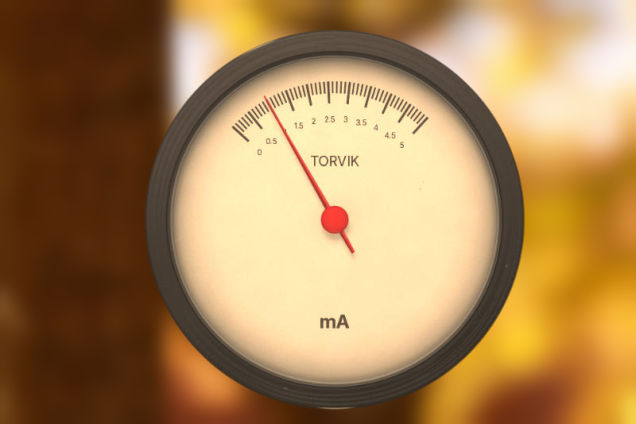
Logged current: 1 mA
